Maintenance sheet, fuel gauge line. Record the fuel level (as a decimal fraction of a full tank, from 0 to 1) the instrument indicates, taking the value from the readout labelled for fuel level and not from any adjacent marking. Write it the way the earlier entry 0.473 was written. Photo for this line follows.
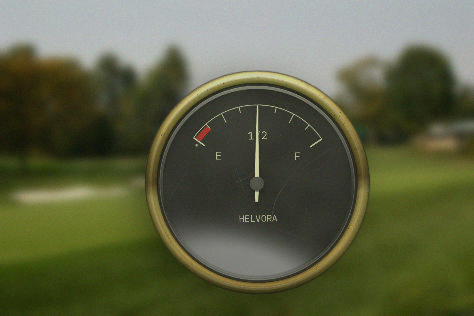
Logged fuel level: 0.5
